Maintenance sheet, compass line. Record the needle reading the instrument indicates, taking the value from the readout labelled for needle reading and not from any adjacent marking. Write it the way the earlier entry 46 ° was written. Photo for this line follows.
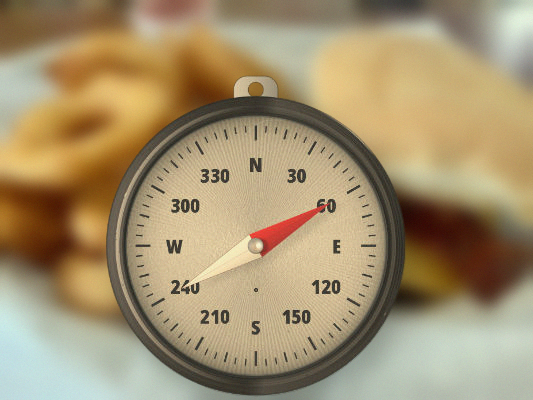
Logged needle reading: 60 °
